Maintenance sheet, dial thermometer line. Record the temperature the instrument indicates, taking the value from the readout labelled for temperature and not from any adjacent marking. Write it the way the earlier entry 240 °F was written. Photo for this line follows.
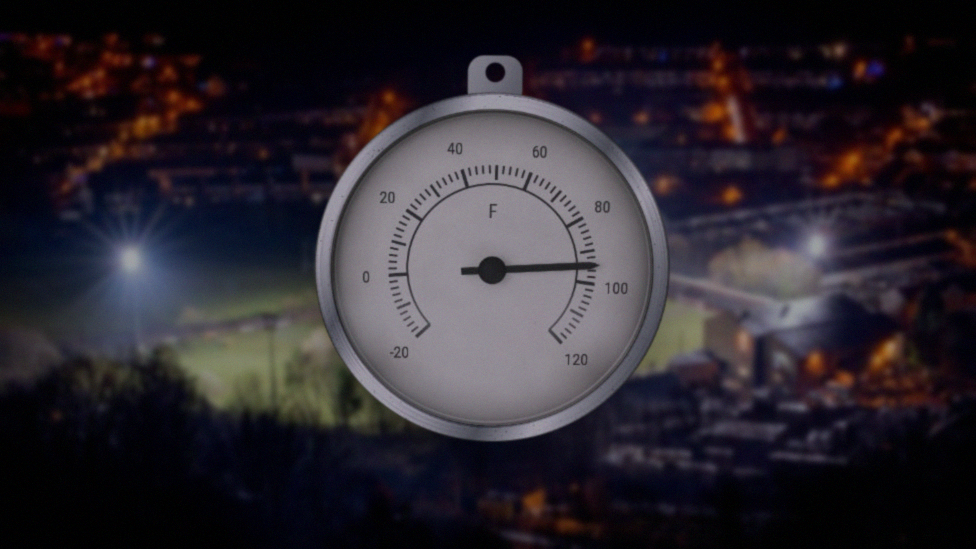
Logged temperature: 94 °F
